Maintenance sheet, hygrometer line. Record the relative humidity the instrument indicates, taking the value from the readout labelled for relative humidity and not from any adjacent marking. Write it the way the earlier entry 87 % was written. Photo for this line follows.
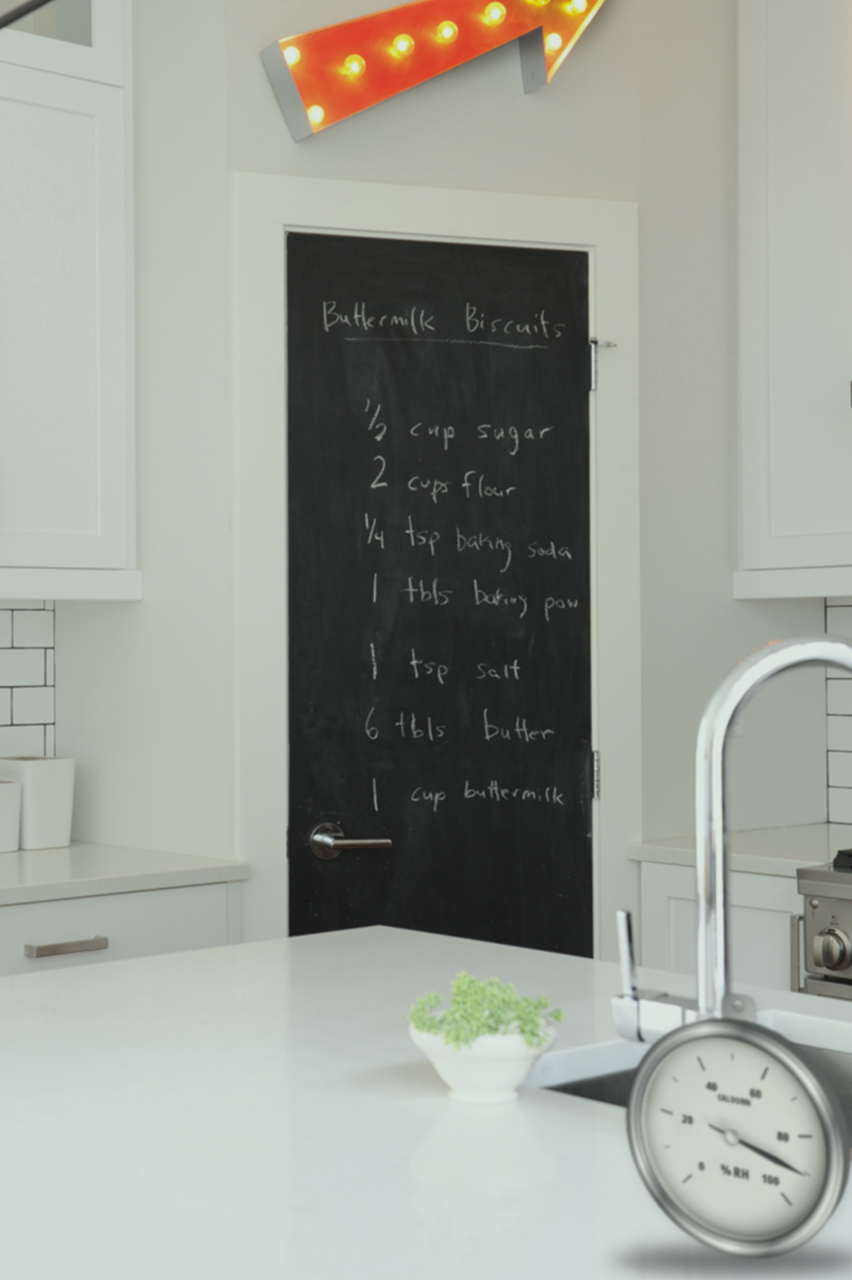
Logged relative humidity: 90 %
